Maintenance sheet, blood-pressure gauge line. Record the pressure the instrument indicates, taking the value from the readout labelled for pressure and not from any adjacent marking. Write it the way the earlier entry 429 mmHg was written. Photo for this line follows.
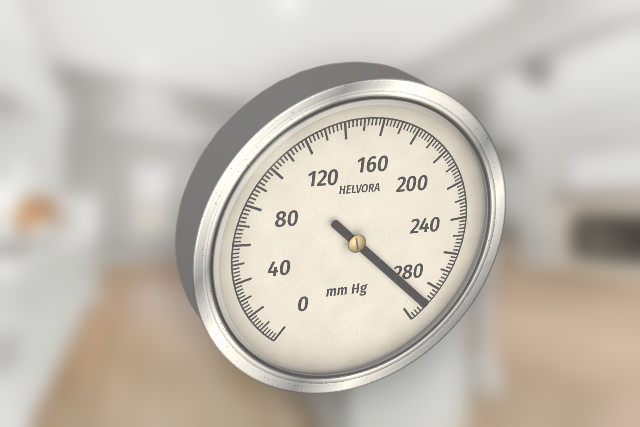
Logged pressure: 290 mmHg
